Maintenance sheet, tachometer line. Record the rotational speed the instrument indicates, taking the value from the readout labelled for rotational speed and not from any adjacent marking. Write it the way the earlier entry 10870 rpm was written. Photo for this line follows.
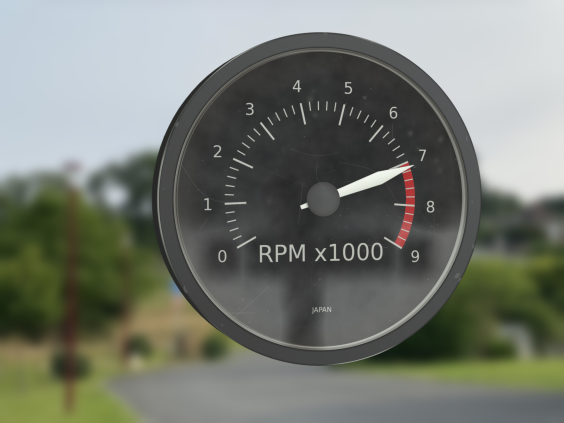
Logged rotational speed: 7100 rpm
